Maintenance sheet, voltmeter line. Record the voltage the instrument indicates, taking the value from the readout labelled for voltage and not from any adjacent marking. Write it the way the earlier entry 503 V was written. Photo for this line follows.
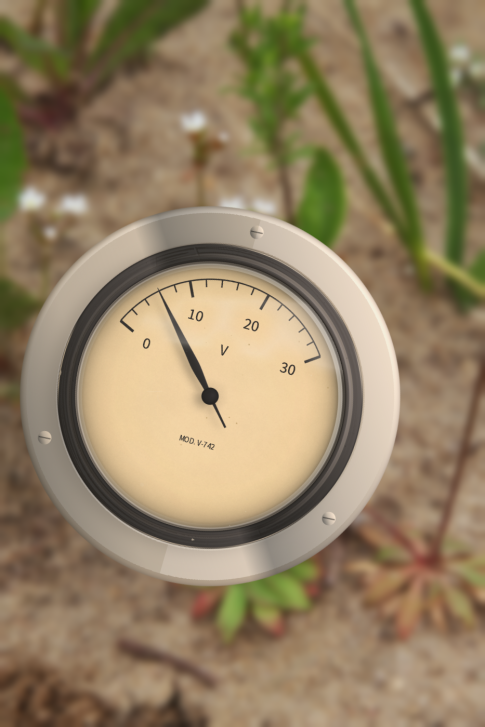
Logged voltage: 6 V
